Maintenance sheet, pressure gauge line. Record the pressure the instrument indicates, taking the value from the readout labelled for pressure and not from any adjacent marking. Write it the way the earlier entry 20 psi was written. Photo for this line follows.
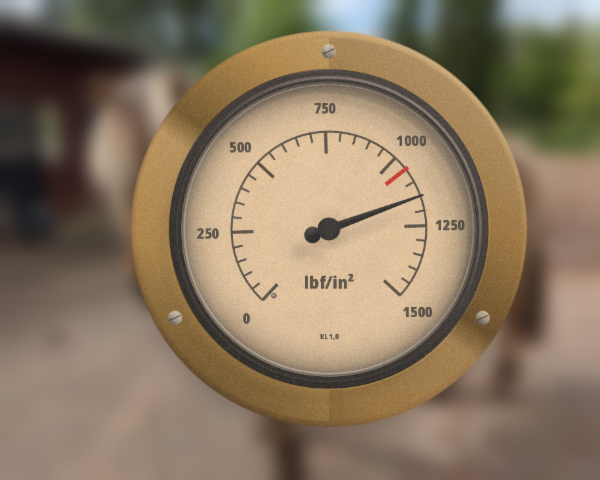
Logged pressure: 1150 psi
